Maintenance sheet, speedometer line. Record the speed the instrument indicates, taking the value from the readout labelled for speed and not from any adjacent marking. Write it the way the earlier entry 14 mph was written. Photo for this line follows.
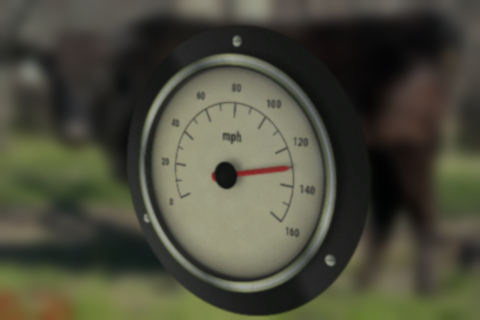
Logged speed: 130 mph
